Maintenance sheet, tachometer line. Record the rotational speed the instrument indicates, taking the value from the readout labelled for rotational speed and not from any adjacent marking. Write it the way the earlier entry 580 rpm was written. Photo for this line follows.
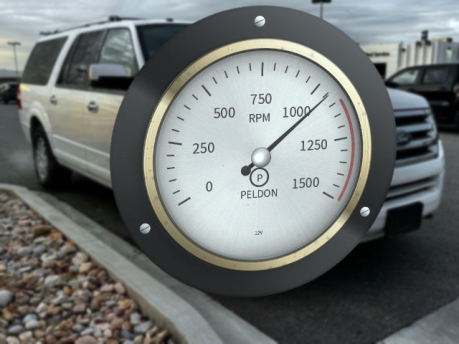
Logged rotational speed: 1050 rpm
